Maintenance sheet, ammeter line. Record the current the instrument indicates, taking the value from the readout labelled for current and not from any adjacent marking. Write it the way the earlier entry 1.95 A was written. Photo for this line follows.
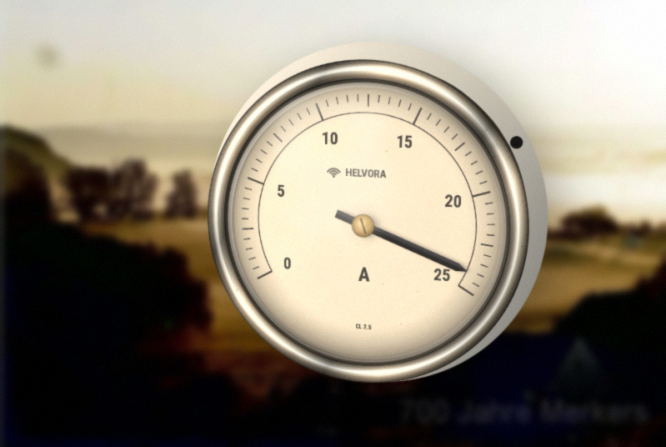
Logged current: 24 A
